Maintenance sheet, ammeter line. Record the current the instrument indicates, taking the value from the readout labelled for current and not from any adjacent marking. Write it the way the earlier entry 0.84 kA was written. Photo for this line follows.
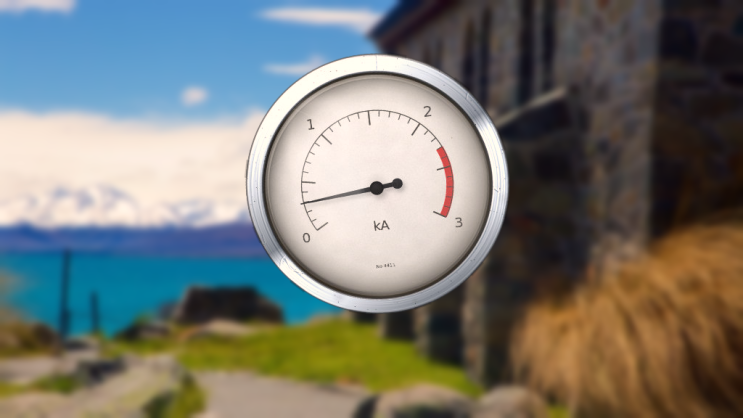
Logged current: 0.3 kA
